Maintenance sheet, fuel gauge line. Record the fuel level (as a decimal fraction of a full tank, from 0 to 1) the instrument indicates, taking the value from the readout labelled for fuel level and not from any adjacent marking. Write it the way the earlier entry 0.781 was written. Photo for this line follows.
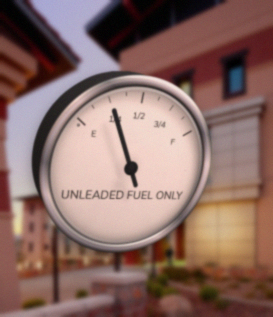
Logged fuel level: 0.25
